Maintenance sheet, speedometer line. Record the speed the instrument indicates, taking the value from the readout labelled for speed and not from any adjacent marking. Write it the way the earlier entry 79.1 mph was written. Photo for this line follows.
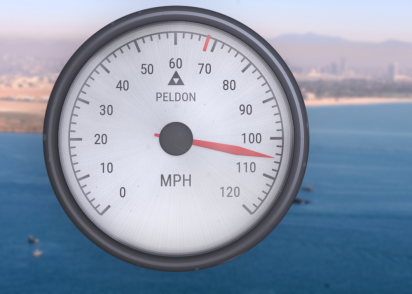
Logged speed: 105 mph
